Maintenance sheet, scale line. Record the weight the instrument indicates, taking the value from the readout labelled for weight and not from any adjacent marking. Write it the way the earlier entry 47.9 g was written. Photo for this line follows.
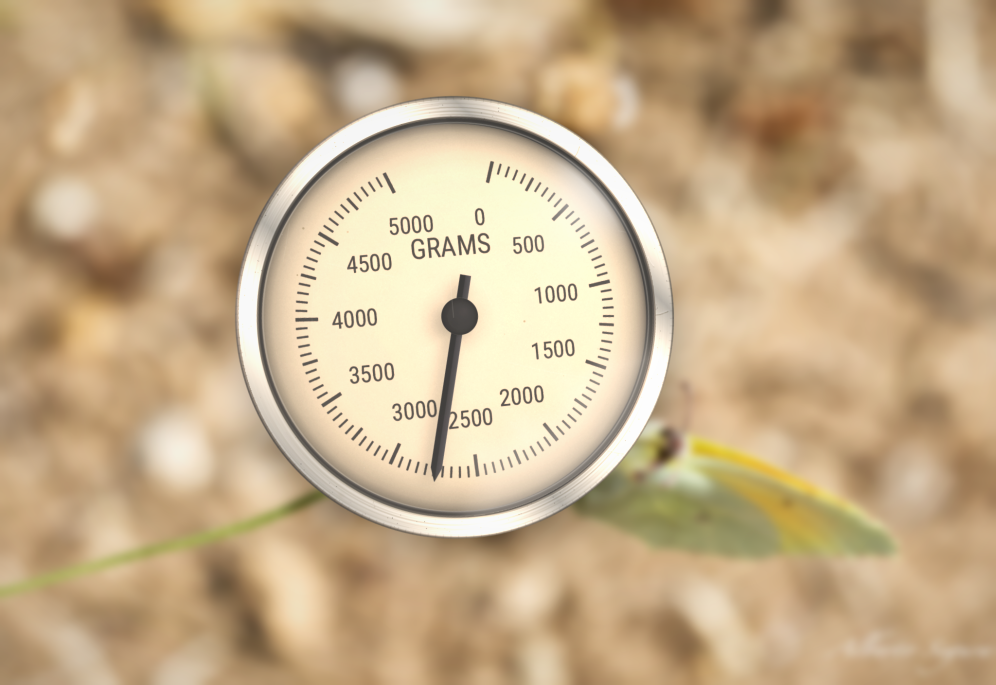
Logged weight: 2750 g
